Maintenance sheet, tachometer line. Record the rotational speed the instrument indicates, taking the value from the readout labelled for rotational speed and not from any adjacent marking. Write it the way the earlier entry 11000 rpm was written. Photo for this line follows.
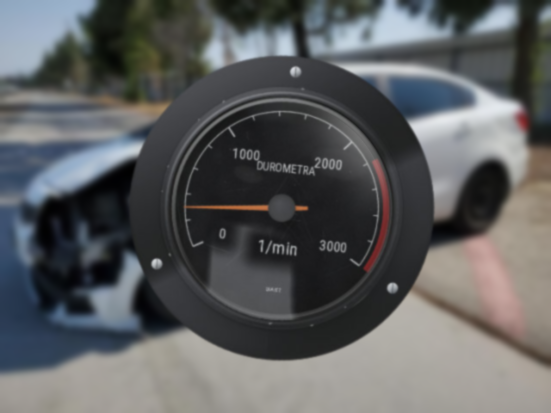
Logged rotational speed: 300 rpm
